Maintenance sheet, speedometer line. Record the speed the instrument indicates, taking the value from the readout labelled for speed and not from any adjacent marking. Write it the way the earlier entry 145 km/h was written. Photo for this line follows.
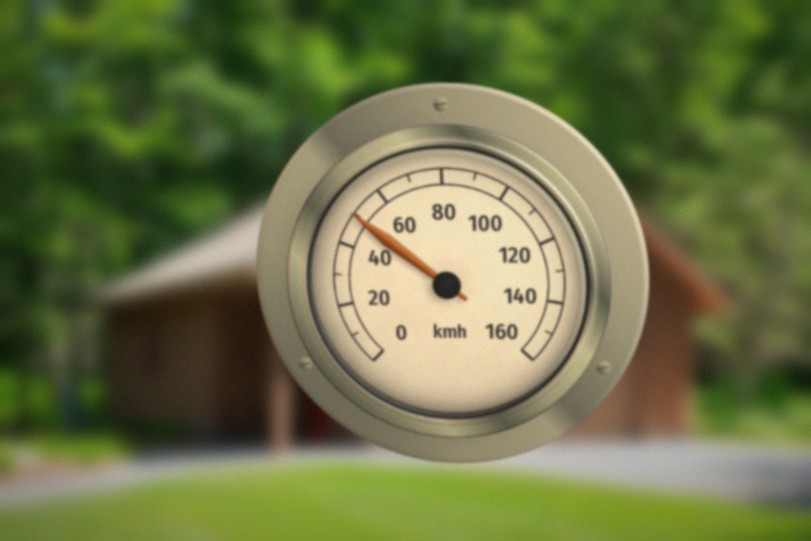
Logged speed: 50 km/h
